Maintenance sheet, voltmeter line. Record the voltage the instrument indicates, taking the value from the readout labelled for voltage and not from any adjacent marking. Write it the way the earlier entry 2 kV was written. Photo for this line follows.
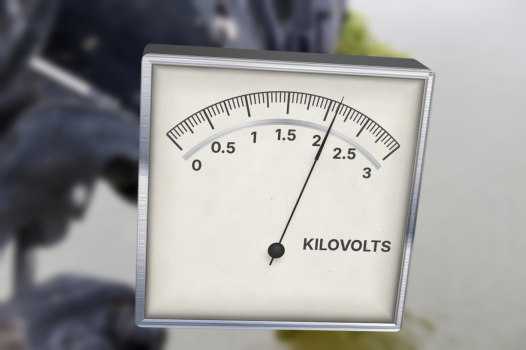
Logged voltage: 2.1 kV
